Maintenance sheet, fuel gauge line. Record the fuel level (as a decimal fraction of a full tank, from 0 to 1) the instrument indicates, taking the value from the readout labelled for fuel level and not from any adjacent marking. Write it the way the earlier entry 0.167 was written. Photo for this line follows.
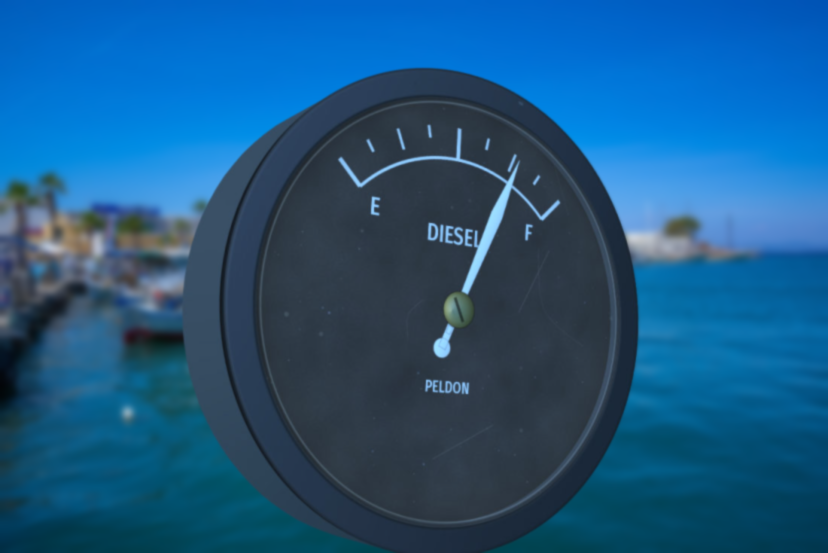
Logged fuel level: 0.75
